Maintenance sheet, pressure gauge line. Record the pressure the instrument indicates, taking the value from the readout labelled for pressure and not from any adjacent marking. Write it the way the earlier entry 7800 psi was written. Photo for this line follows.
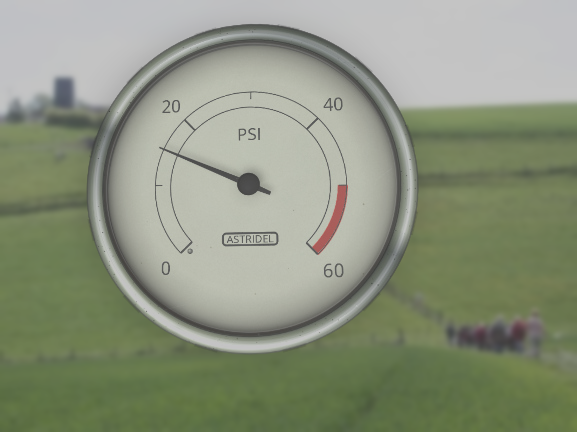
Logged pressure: 15 psi
